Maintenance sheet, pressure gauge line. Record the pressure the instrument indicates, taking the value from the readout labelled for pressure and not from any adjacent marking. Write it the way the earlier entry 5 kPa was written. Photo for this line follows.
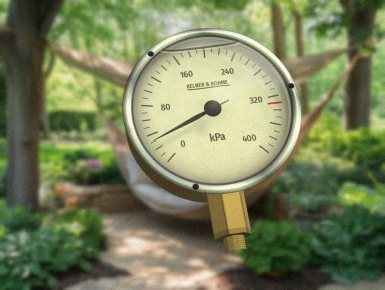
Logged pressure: 30 kPa
